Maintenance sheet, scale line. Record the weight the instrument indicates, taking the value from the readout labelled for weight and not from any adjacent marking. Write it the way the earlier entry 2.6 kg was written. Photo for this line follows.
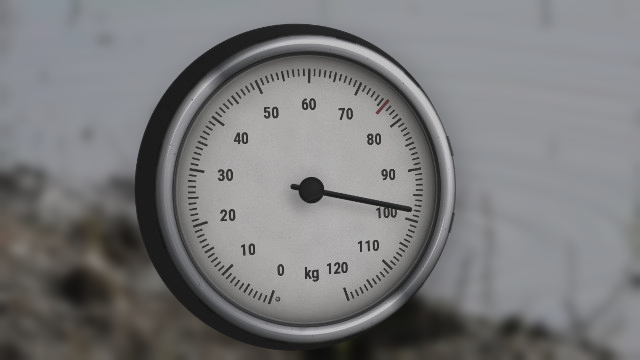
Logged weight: 98 kg
